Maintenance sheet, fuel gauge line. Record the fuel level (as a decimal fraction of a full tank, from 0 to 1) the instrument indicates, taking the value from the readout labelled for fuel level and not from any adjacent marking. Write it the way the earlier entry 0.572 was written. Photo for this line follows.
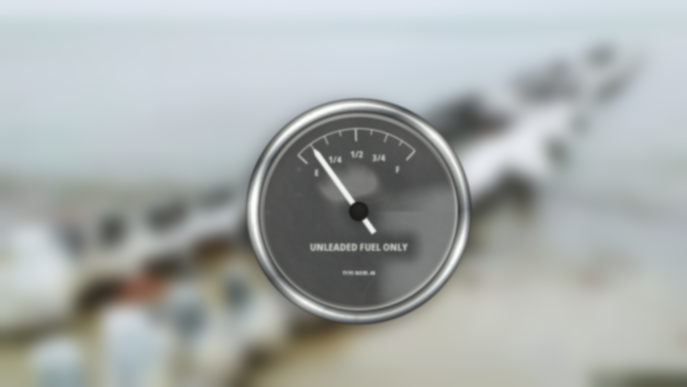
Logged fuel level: 0.125
